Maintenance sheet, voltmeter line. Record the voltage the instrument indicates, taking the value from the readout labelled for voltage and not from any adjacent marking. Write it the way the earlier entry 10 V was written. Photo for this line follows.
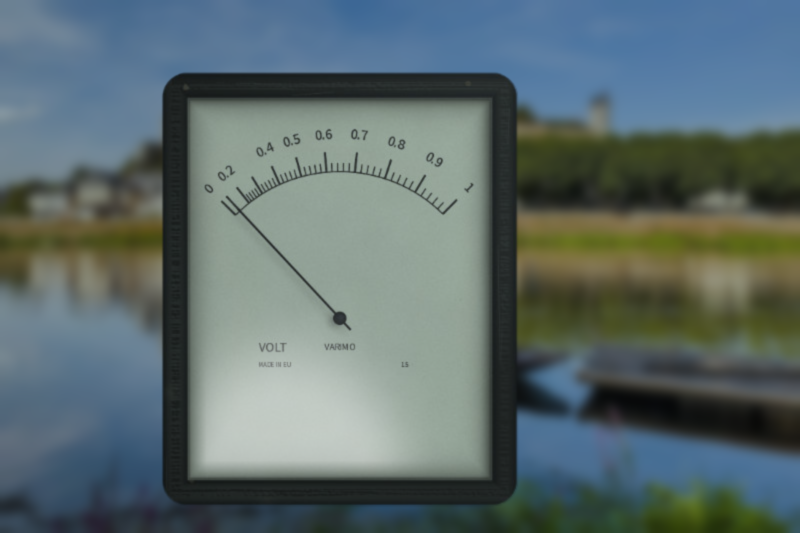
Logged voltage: 0.1 V
